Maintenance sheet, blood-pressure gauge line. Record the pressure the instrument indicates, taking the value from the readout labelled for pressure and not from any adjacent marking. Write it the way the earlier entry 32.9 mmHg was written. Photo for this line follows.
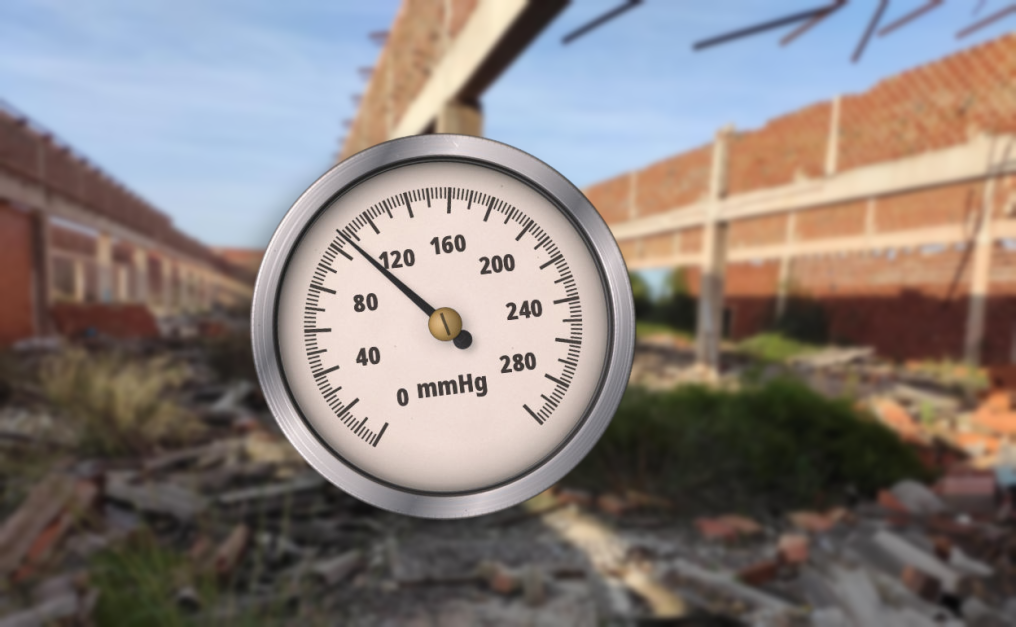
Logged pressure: 106 mmHg
